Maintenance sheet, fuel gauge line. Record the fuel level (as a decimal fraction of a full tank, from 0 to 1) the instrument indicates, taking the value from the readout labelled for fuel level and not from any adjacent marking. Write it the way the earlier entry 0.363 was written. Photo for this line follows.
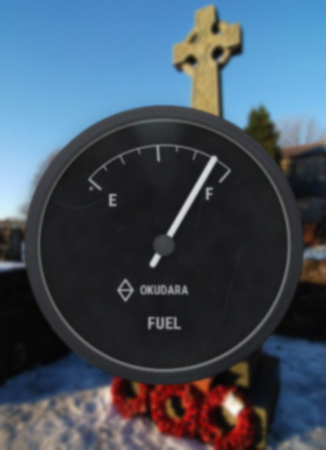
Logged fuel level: 0.875
